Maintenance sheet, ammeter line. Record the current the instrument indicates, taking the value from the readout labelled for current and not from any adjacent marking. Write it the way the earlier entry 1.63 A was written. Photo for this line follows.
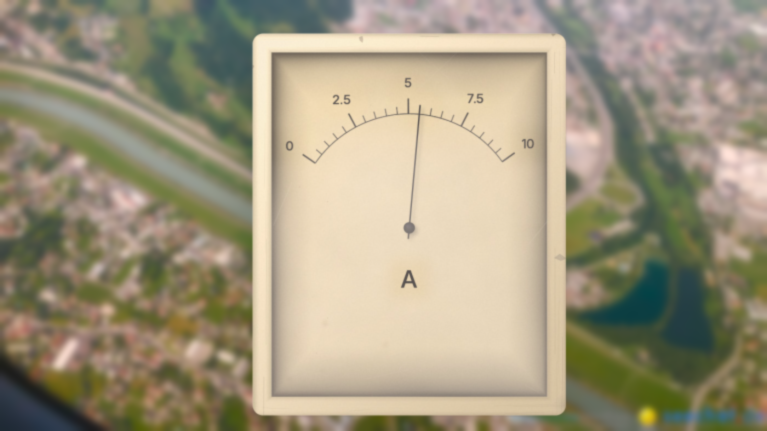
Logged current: 5.5 A
